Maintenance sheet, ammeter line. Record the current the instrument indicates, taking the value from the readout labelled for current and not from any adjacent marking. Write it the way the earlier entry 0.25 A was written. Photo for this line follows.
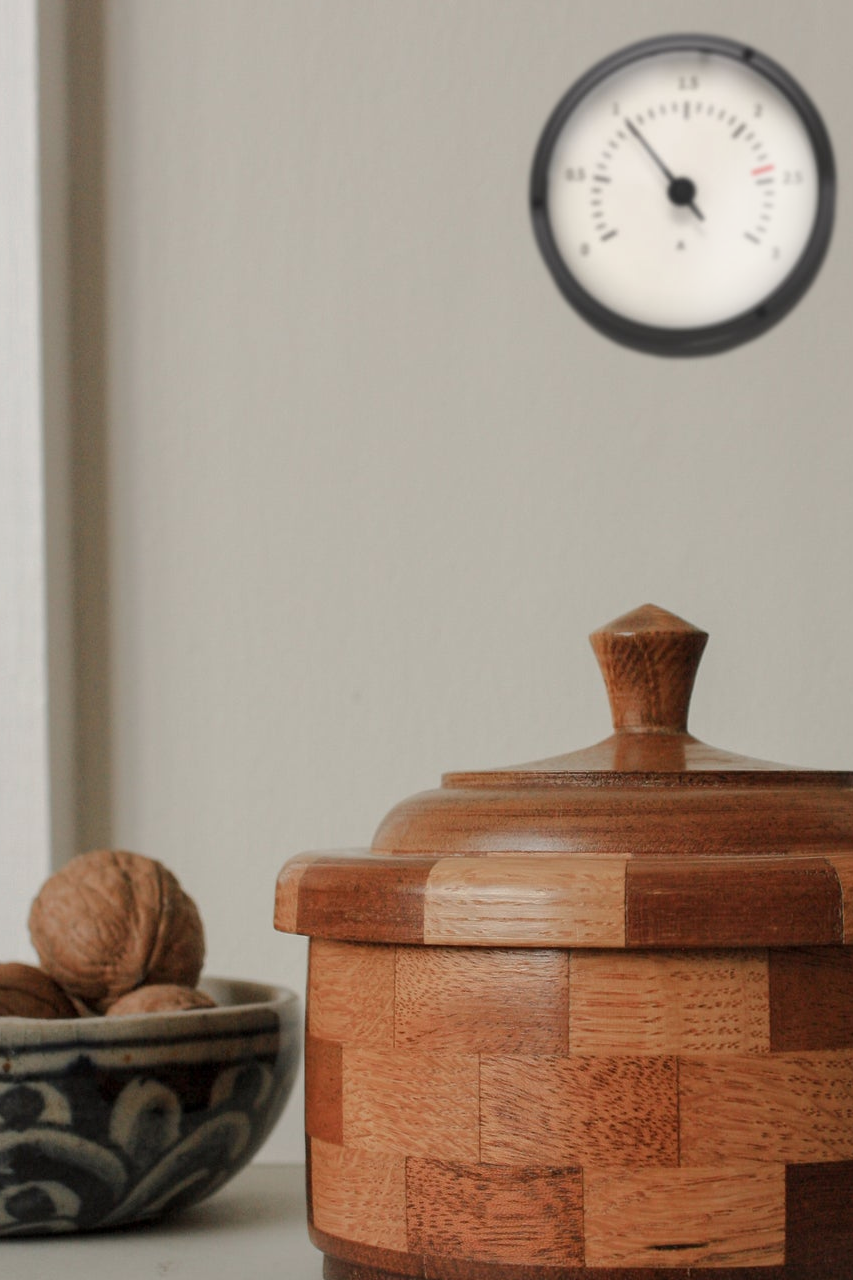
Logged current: 1 A
